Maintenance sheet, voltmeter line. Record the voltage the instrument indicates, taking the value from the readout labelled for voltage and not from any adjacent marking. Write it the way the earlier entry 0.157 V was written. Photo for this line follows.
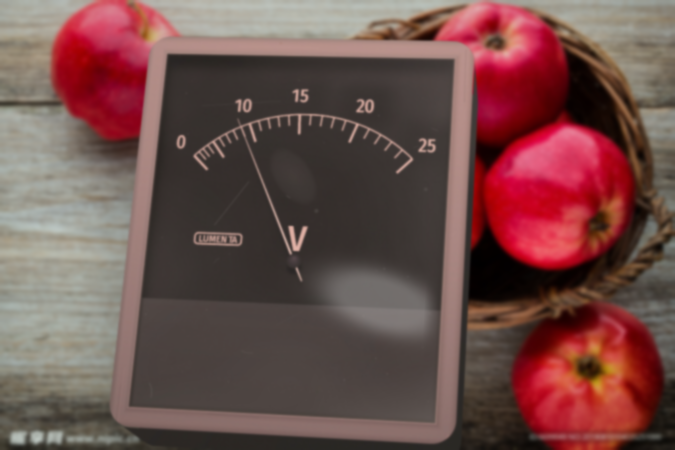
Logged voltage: 9 V
